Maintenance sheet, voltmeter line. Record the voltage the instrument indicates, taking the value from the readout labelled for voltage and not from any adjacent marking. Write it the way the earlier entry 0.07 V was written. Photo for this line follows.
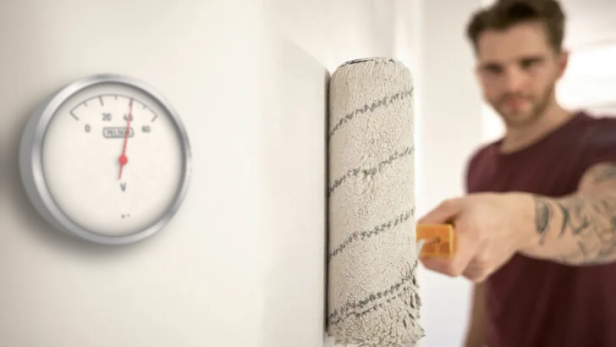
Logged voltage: 40 V
